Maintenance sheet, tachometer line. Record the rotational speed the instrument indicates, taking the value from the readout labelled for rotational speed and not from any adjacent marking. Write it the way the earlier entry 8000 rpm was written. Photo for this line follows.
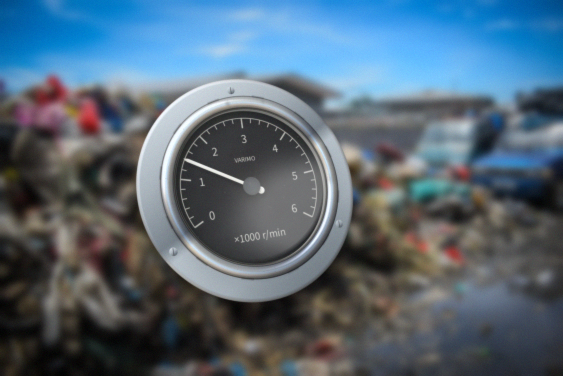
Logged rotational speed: 1400 rpm
